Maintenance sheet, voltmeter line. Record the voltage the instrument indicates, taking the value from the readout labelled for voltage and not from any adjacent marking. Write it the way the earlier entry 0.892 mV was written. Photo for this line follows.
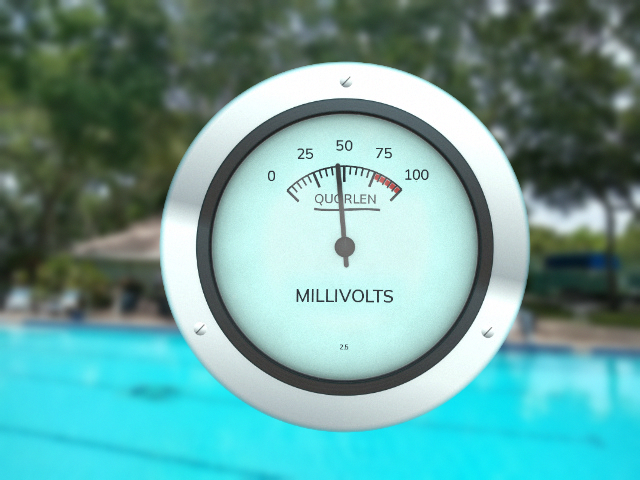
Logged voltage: 45 mV
